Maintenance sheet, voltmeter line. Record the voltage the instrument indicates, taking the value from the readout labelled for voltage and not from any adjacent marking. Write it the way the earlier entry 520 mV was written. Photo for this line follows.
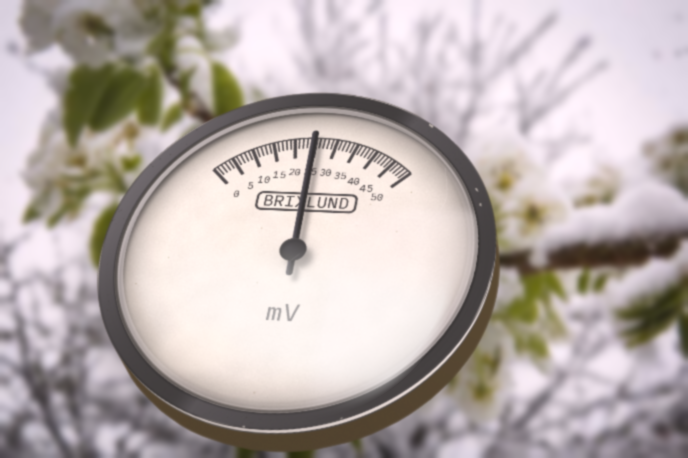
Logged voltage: 25 mV
